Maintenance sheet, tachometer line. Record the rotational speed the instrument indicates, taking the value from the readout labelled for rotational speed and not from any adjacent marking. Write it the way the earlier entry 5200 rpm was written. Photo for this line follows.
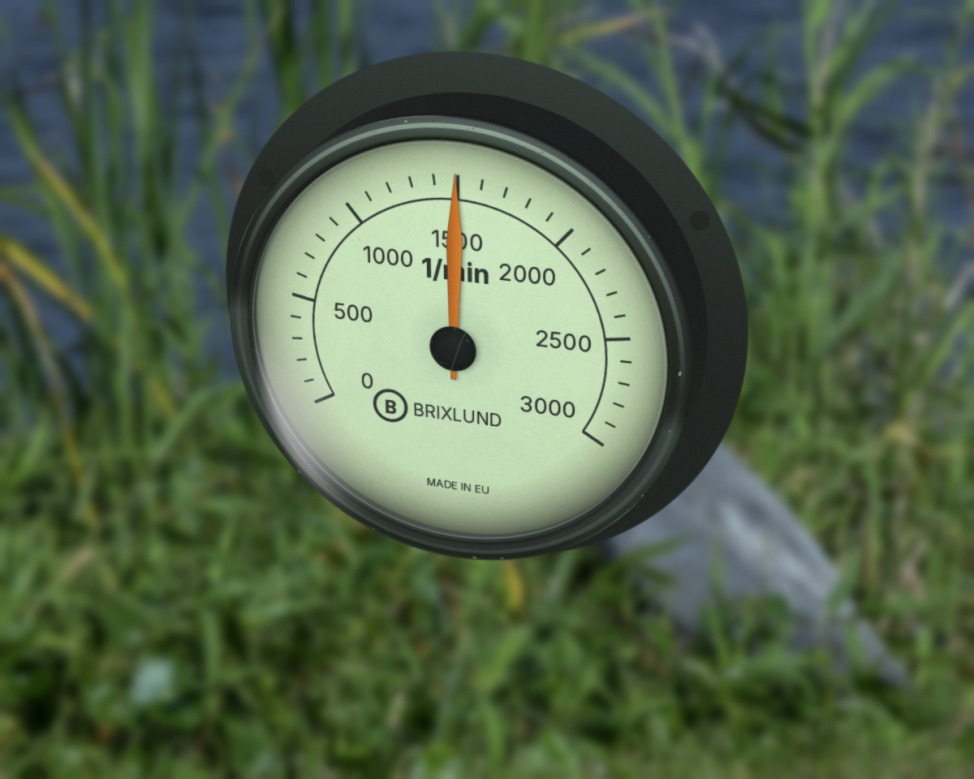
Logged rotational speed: 1500 rpm
